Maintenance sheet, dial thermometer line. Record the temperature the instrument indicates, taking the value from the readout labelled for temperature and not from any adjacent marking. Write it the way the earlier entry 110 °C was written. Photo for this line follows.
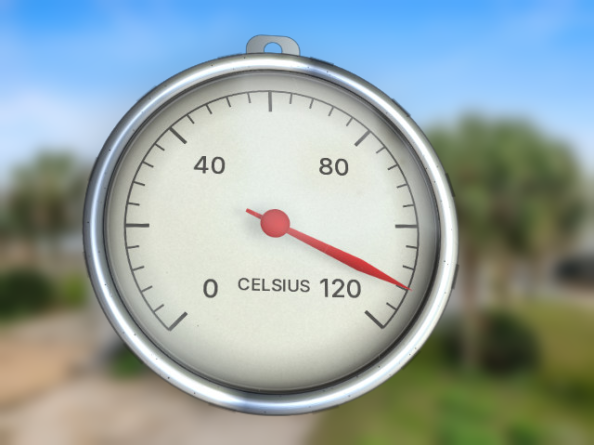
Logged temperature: 112 °C
